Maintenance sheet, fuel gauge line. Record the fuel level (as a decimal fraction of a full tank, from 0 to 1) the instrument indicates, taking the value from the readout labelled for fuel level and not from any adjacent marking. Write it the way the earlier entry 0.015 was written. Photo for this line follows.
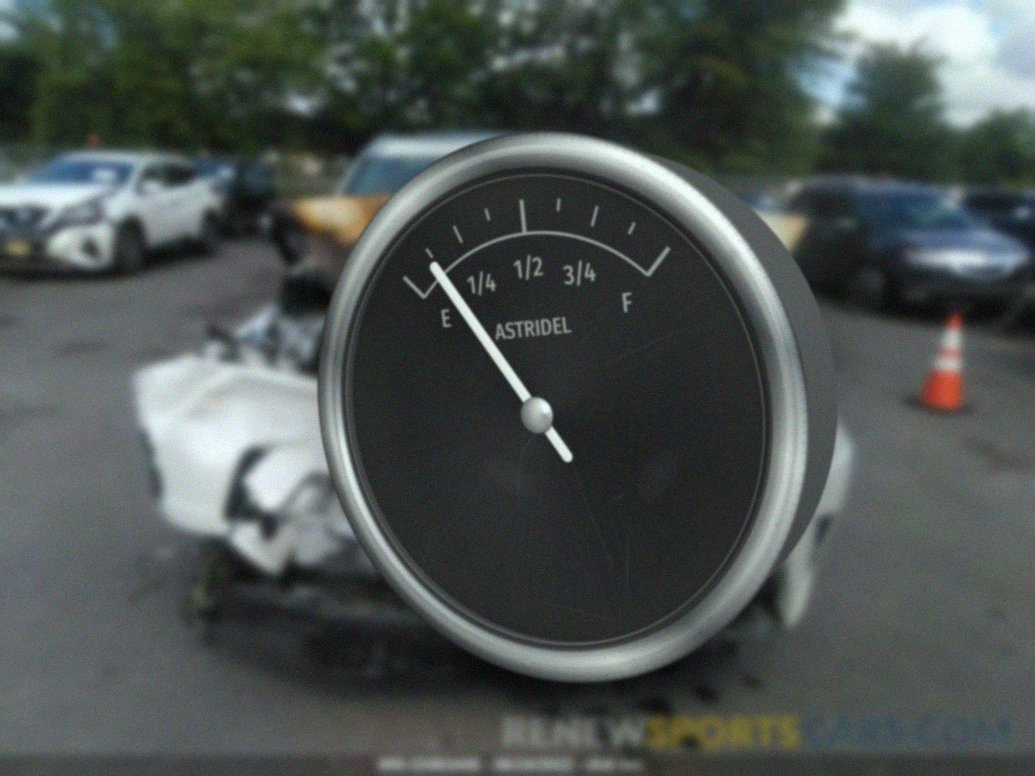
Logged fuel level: 0.125
